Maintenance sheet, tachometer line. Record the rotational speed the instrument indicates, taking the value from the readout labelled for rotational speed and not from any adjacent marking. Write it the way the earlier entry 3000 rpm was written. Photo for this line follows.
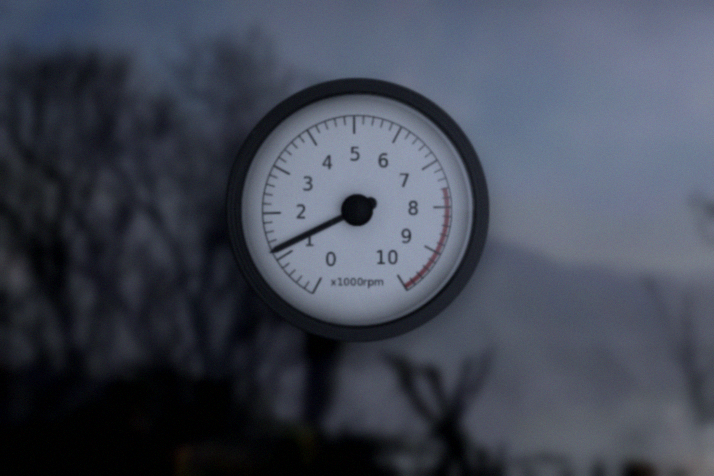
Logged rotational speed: 1200 rpm
